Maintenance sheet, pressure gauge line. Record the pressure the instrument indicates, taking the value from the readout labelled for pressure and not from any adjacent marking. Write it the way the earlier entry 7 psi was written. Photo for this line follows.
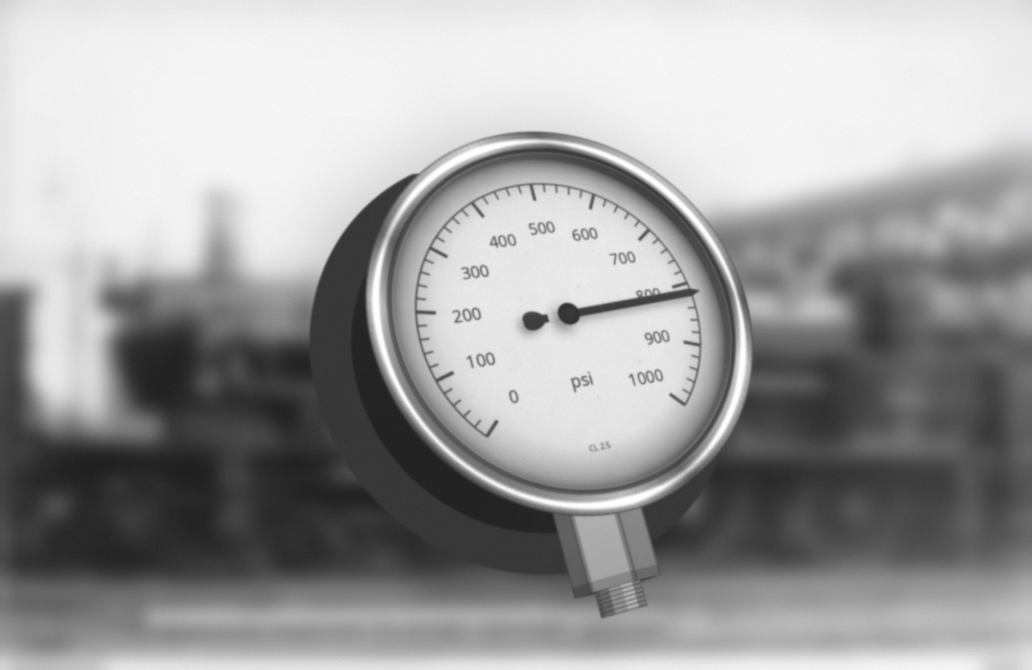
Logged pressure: 820 psi
